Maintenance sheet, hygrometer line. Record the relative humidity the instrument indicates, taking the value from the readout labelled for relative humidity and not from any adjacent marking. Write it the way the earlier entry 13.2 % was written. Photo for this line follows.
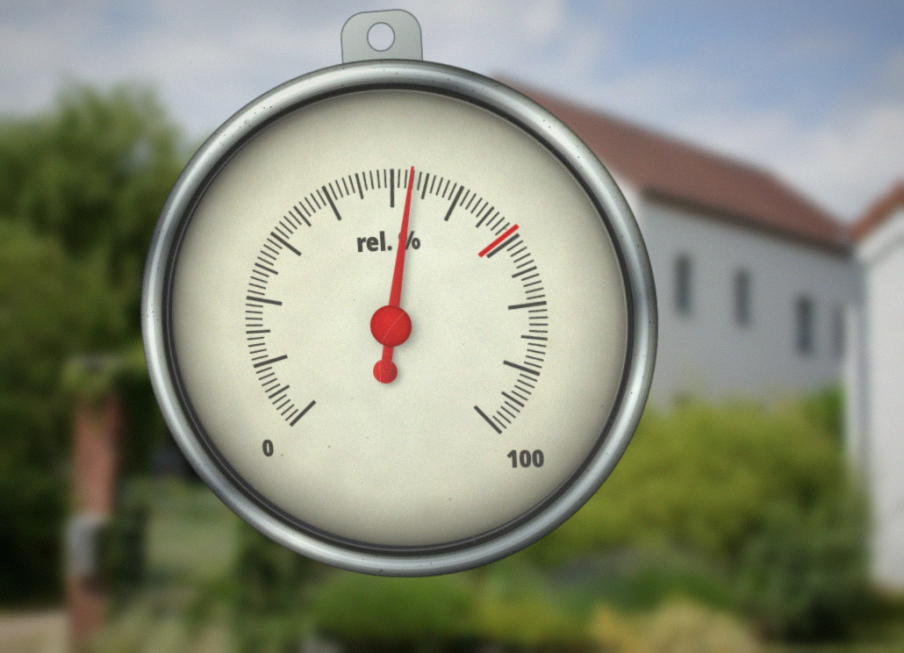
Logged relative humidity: 53 %
